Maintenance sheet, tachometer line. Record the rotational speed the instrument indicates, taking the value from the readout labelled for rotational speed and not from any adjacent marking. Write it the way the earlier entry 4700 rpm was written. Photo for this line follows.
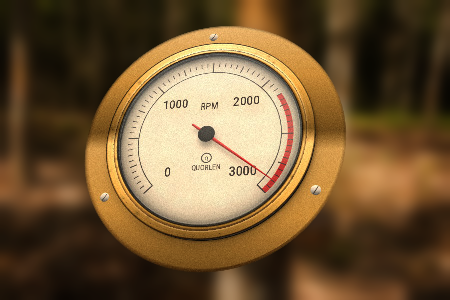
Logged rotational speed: 2900 rpm
